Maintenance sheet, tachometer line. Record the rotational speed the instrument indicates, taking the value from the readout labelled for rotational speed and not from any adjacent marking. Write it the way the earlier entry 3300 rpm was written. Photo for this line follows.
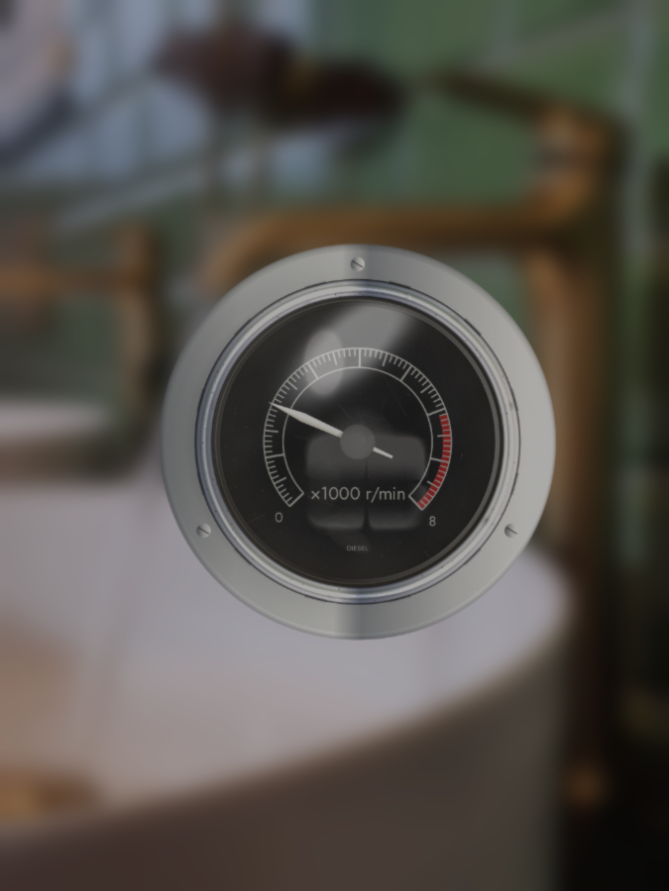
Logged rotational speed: 2000 rpm
